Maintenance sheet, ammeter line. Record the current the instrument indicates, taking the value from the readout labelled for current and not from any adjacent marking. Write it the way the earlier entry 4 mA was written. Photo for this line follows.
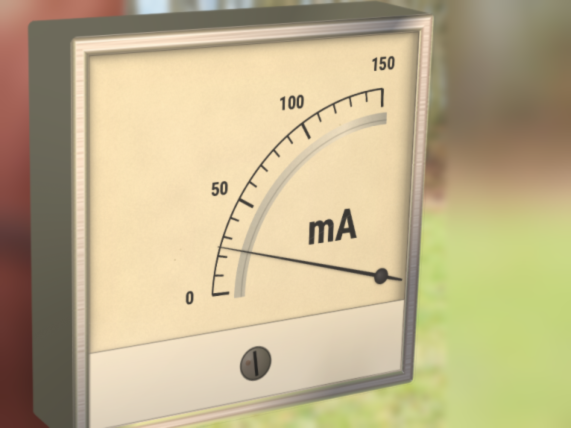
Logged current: 25 mA
